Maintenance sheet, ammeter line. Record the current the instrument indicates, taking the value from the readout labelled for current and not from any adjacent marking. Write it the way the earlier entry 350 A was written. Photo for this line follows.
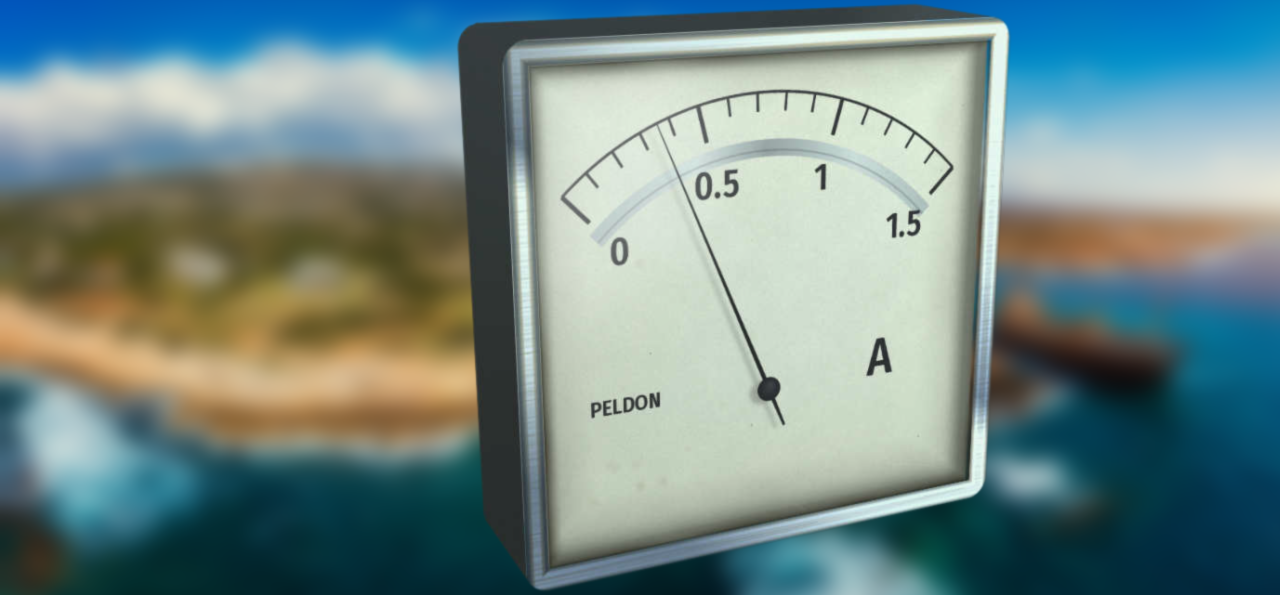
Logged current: 0.35 A
